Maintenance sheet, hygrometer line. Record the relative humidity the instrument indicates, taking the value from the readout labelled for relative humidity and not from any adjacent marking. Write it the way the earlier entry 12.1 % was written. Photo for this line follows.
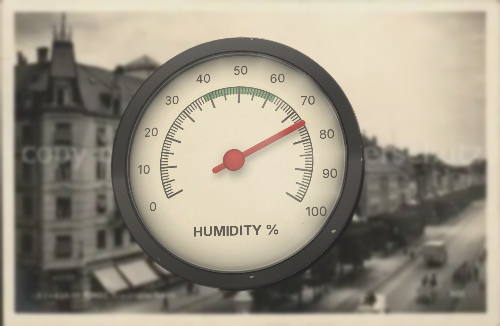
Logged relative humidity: 75 %
